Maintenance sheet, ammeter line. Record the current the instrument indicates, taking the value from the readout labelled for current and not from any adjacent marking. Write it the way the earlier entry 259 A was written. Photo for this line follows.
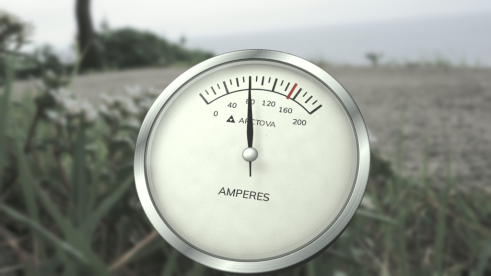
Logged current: 80 A
